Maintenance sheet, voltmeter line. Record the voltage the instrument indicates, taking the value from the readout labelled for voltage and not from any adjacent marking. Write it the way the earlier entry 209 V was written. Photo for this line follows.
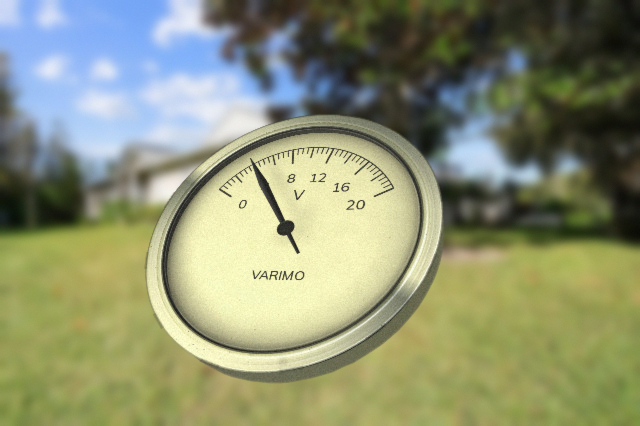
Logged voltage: 4 V
